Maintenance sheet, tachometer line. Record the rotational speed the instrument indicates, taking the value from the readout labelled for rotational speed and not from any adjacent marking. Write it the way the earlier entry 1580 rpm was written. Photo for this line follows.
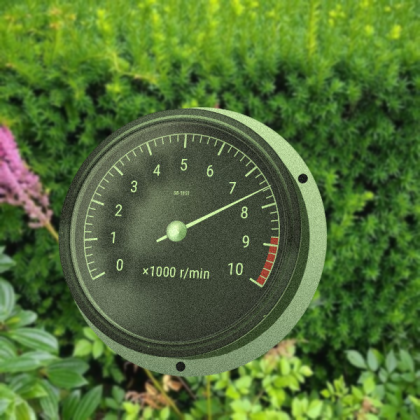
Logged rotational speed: 7600 rpm
